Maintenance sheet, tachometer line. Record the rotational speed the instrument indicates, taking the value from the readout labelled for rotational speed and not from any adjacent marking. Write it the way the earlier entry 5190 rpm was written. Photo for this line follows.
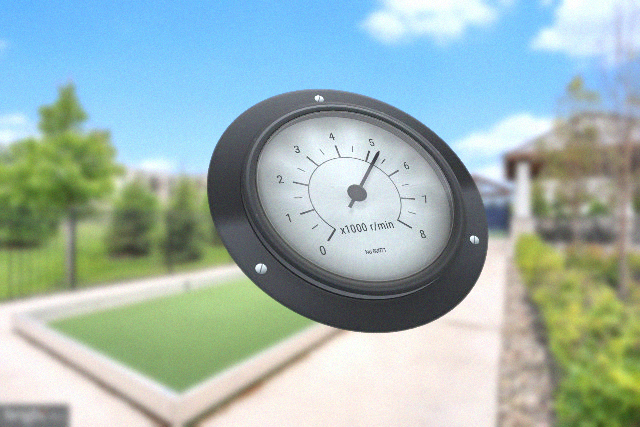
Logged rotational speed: 5250 rpm
